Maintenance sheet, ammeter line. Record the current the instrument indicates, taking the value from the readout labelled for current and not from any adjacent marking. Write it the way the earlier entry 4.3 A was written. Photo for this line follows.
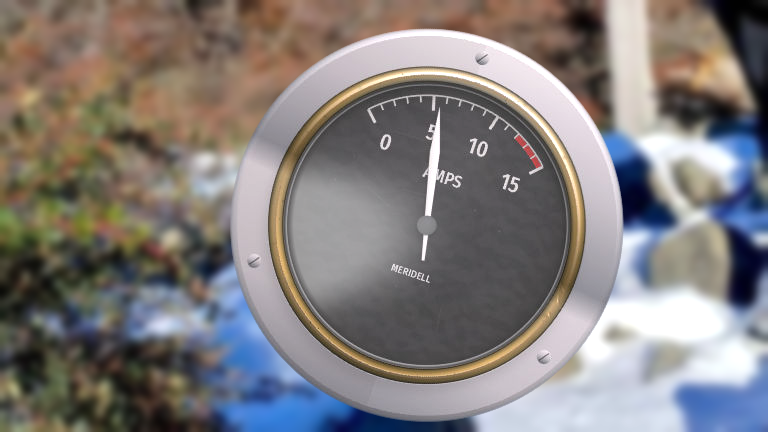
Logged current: 5.5 A
